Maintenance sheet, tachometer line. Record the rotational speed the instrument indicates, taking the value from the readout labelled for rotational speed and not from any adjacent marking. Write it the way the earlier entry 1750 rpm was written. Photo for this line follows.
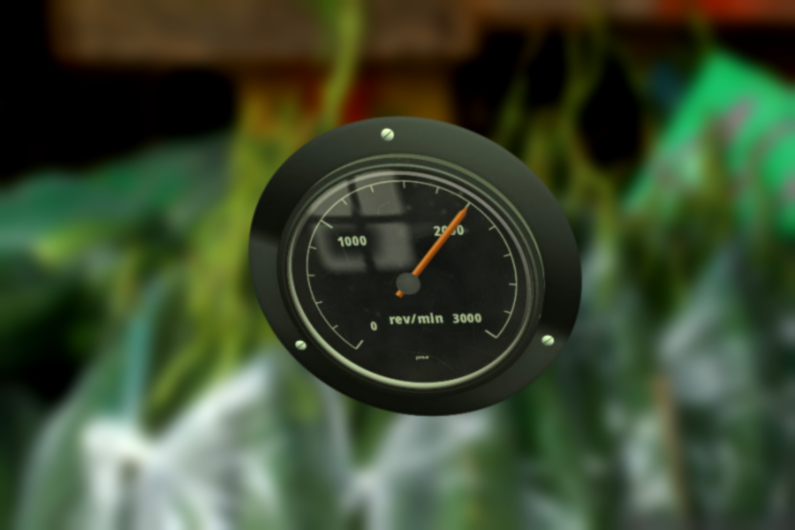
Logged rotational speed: 2000 rpm
